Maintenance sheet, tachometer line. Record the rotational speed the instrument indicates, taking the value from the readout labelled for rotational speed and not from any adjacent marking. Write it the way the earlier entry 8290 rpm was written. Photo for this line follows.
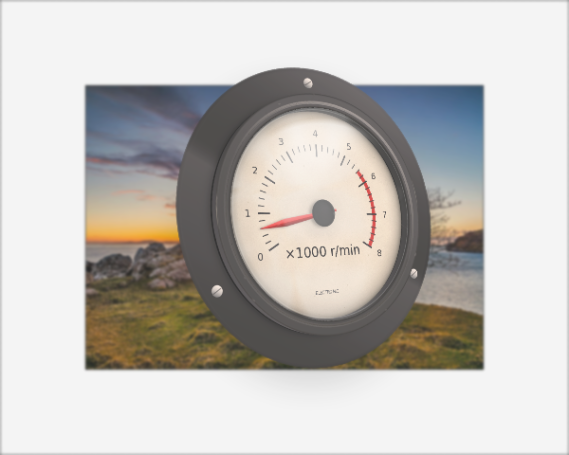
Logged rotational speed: 600 rpm
